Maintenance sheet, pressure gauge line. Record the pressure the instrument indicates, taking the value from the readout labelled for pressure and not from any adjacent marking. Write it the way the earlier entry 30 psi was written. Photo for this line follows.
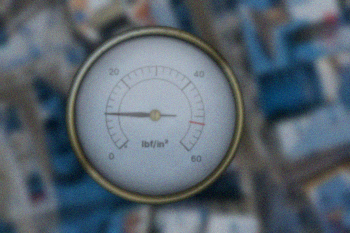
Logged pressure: 10 psi
